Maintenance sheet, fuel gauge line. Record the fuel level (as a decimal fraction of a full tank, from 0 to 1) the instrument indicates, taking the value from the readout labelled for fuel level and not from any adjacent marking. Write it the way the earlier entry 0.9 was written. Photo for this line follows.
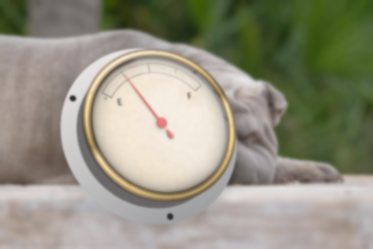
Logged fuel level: 0.25
